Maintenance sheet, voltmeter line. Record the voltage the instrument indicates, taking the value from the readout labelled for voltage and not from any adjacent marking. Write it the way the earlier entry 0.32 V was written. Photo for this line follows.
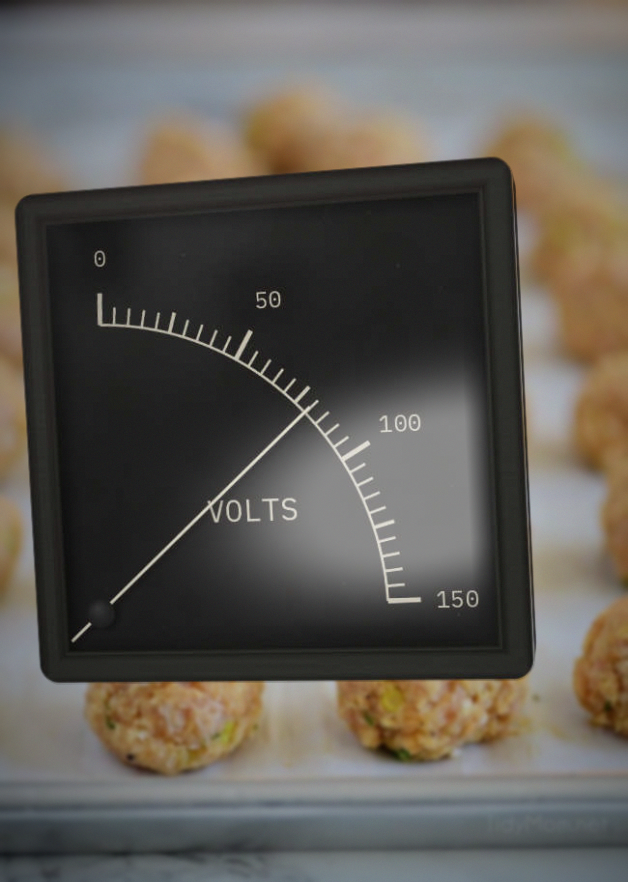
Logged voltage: 80 V
